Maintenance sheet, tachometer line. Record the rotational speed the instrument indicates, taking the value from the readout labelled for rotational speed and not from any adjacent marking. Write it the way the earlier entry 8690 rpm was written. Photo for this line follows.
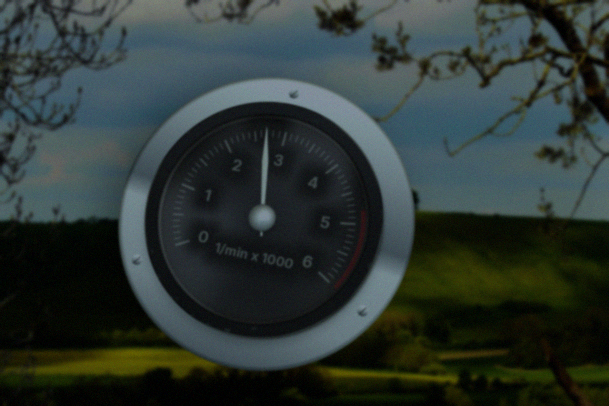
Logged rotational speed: 2700 rpm
